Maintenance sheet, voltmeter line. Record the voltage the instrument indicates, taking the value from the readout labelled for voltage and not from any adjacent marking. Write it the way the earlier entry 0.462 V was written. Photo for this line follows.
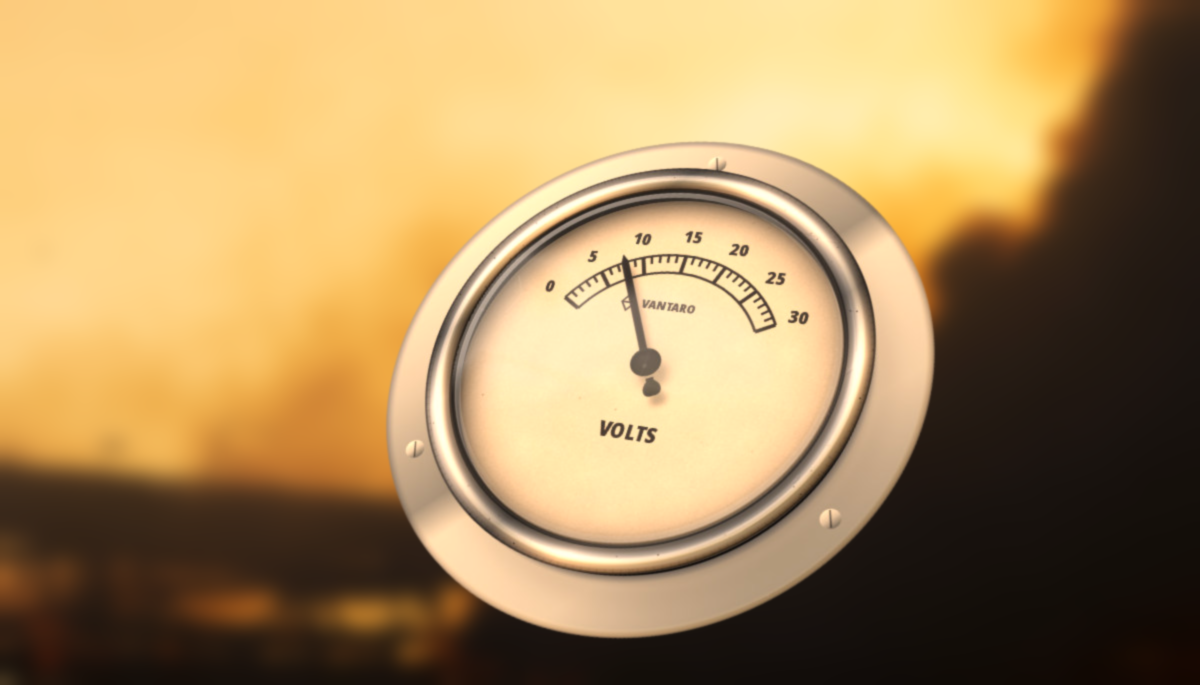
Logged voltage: 8 V
